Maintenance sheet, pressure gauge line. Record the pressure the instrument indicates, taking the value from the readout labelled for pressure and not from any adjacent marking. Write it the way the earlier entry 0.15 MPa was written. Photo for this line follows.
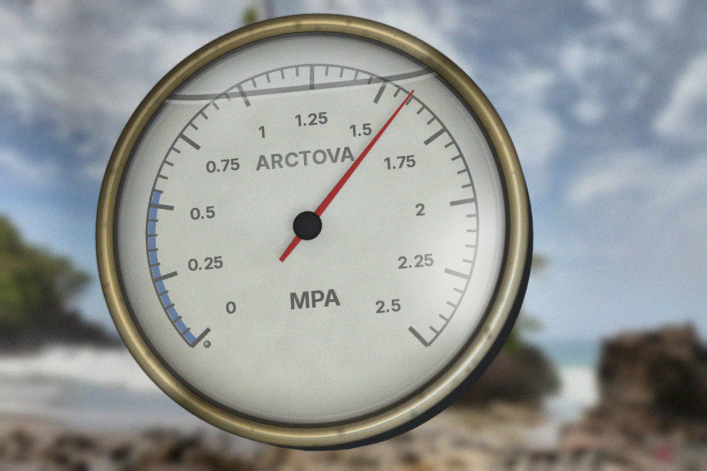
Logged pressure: 1.6 MPa
